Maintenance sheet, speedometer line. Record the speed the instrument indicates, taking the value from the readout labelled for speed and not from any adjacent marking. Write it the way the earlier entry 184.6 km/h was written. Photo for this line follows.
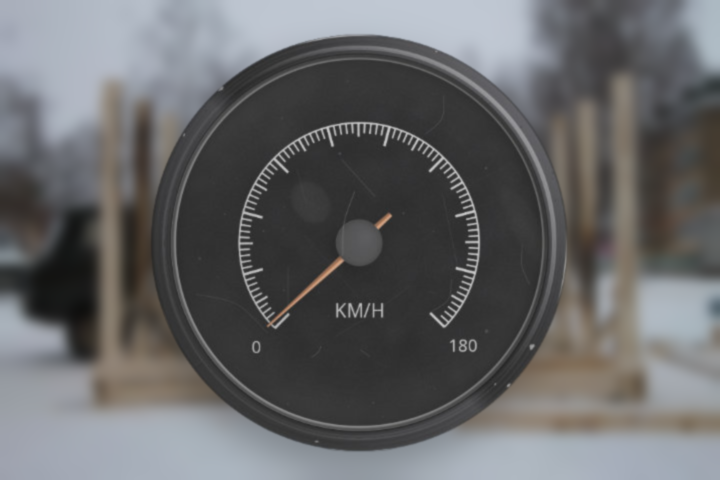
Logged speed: 2 km/h
